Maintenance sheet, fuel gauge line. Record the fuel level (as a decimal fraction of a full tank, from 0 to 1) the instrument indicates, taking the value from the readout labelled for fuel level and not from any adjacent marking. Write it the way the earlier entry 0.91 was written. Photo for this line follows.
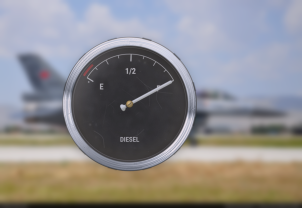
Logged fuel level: 1
